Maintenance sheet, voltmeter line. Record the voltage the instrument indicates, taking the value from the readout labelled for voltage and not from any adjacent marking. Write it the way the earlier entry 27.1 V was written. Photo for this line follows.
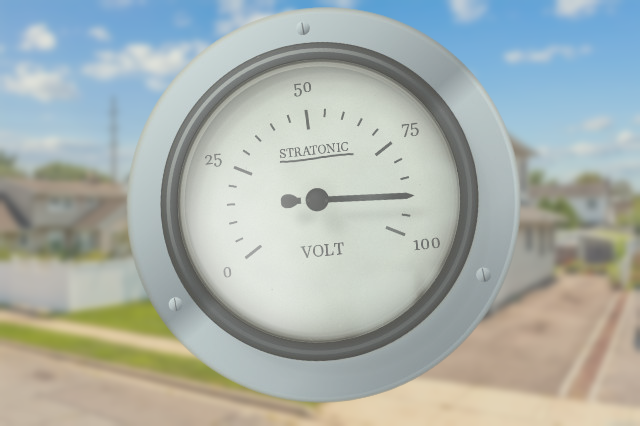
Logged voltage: 90 V
